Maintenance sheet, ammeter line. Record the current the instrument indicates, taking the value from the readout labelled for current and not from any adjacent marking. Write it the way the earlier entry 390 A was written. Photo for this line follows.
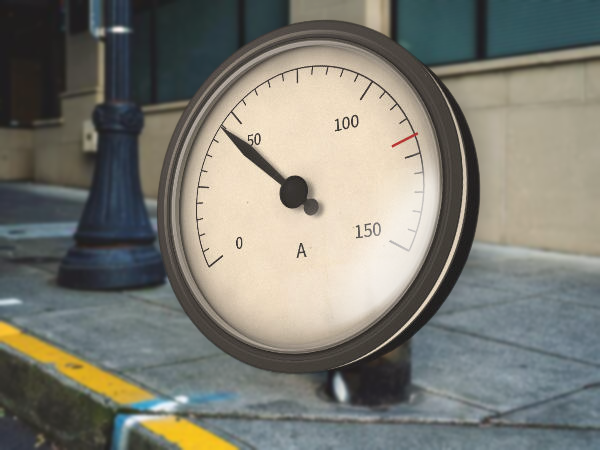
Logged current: 45 A
